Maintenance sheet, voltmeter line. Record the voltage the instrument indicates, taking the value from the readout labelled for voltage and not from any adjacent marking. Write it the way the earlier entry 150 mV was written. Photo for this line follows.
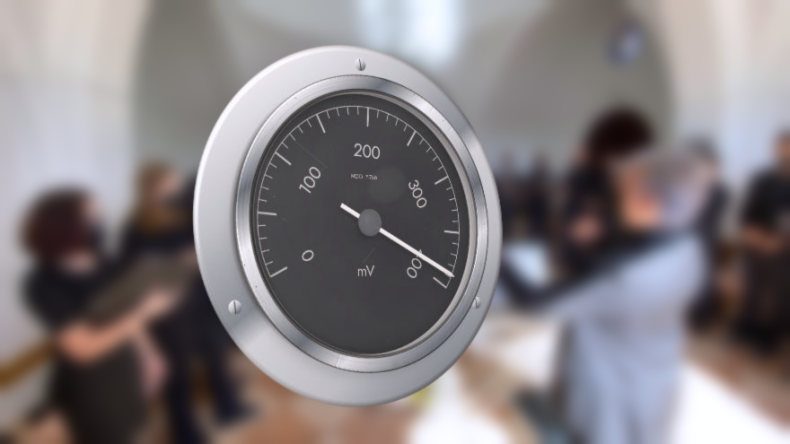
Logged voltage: 390 mV
